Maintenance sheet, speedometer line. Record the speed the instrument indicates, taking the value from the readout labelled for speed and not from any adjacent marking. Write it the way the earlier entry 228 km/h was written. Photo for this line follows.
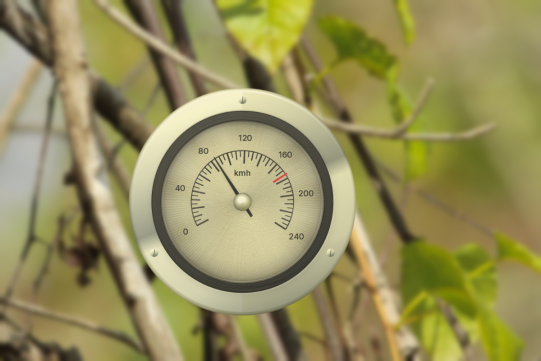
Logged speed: 85 km/h
